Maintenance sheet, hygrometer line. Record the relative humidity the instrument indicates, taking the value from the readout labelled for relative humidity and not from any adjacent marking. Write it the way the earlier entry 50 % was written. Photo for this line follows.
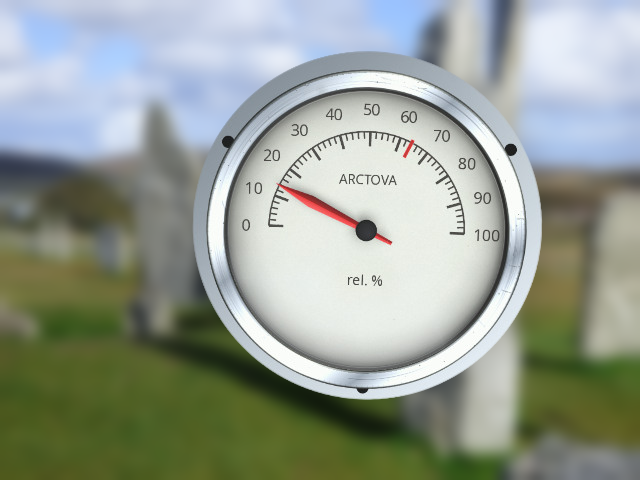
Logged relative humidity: 14 %
